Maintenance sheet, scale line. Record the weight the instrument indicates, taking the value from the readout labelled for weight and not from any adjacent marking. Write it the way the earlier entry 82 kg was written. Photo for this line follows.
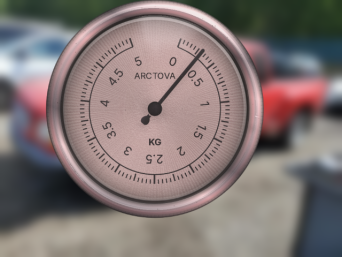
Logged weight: 0.3 kg
